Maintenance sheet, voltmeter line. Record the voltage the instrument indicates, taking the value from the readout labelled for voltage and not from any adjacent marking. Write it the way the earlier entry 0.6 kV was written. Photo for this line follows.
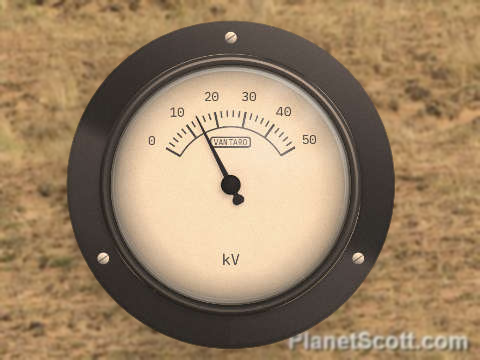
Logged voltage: 14 kV
